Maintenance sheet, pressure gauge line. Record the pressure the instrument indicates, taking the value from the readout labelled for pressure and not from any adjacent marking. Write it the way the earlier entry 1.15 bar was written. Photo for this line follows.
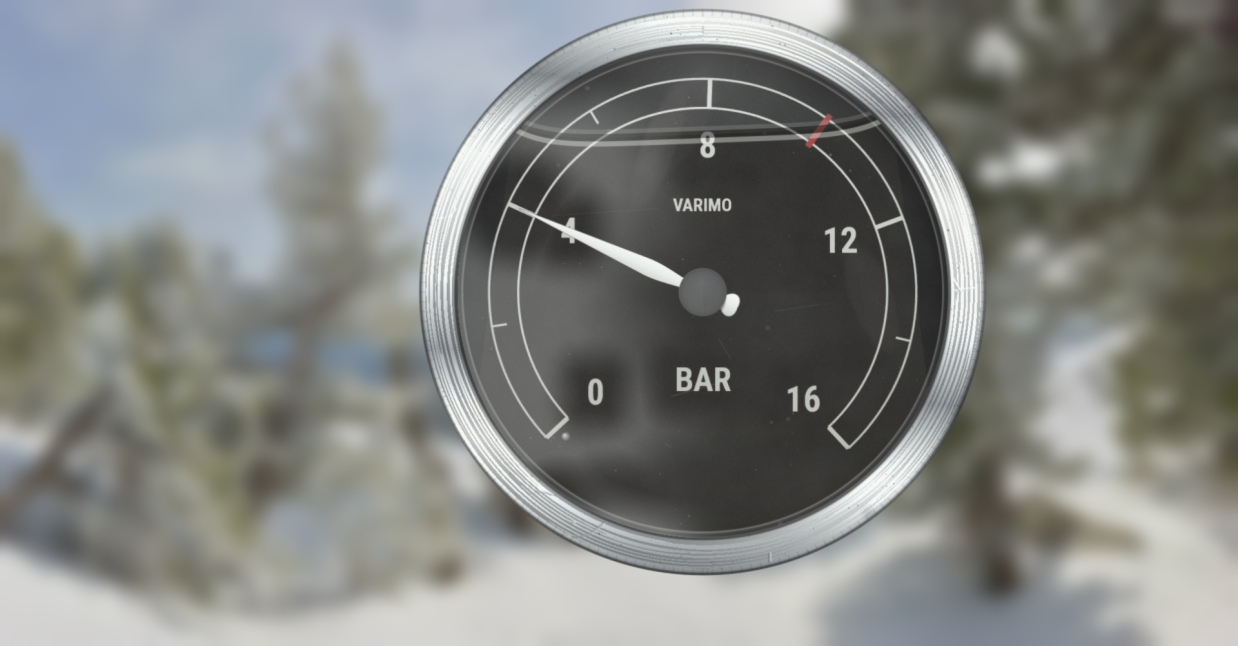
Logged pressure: 4 bar
